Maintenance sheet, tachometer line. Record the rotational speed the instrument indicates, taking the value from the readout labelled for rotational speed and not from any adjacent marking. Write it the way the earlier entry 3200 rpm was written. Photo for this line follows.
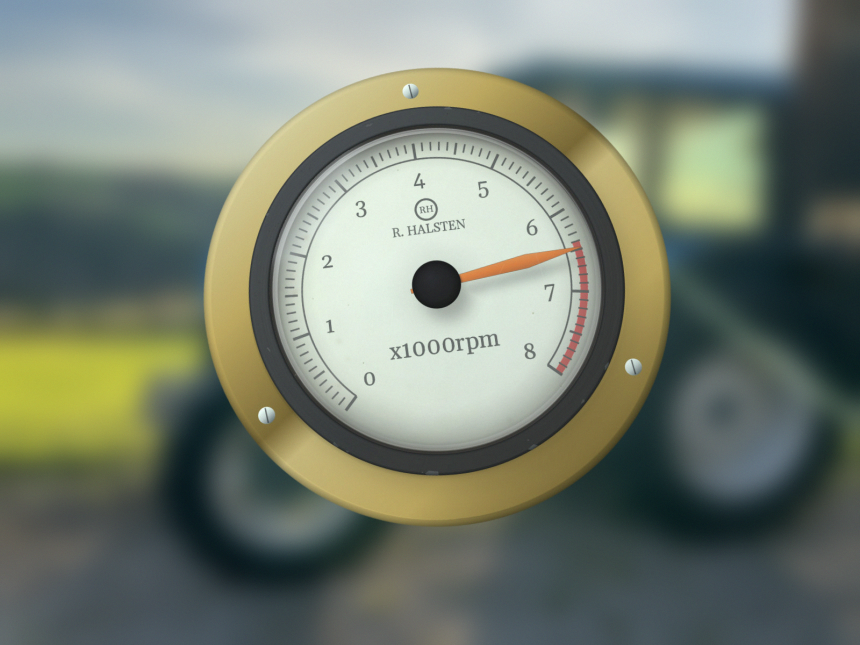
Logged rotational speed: 6500 rpm
